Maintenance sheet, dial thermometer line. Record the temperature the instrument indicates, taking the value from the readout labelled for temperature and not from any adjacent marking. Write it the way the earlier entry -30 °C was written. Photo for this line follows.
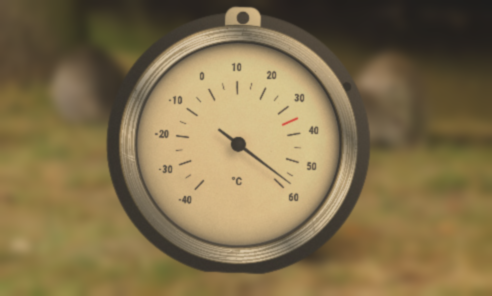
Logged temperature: 57.5 °C
